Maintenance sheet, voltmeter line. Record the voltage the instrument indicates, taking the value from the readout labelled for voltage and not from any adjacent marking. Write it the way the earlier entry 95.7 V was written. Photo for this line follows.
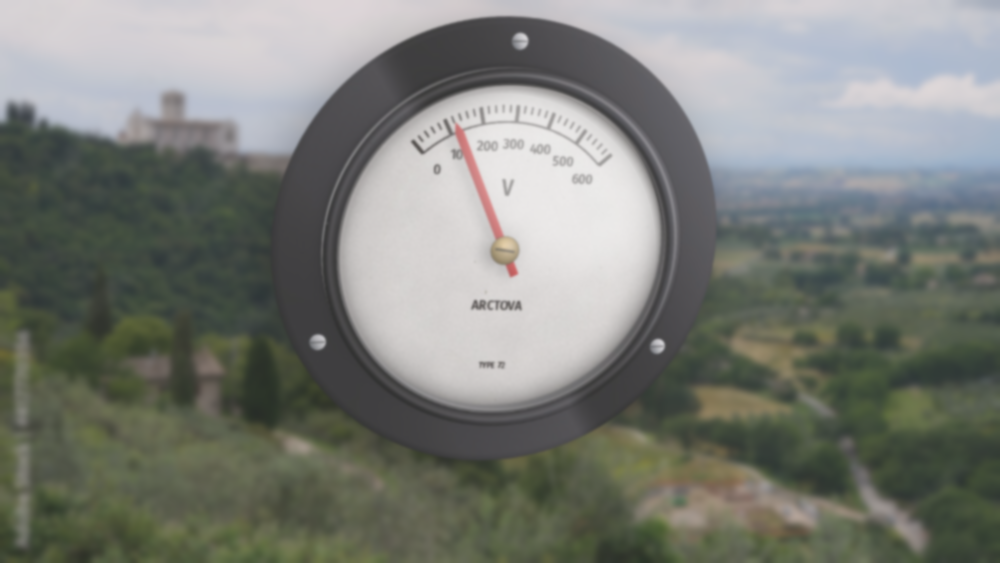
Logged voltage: 120 V
